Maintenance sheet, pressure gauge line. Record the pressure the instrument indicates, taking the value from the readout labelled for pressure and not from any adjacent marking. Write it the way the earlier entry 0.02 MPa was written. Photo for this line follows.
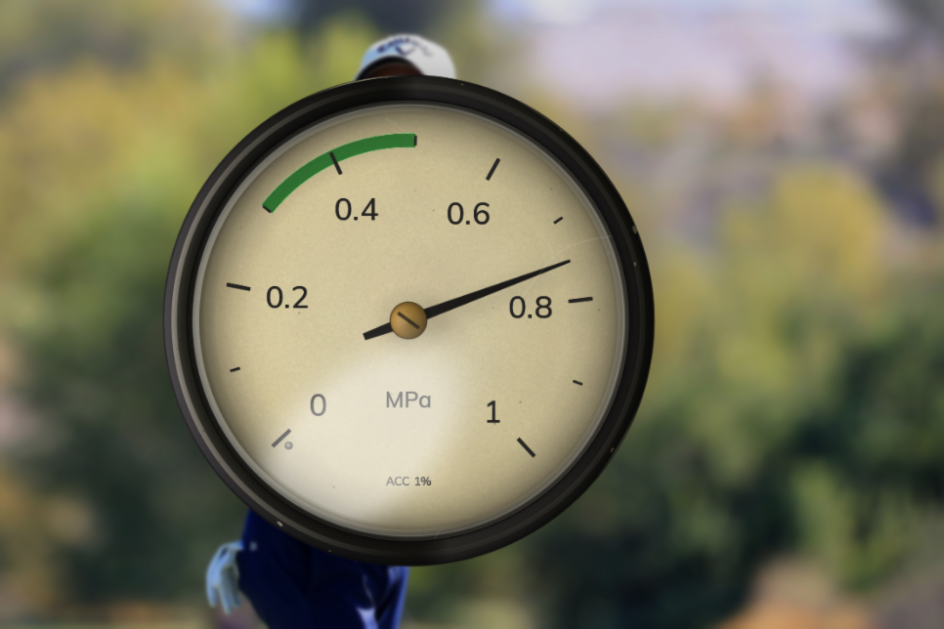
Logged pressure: 0.75 MPa
